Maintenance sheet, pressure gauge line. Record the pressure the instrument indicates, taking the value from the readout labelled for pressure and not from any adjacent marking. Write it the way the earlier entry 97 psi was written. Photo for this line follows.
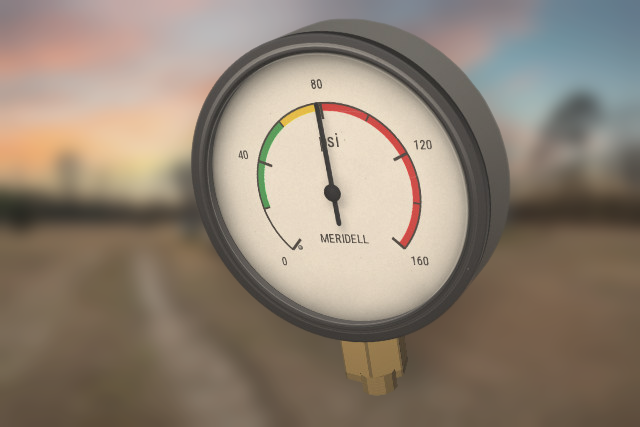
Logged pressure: 80 psi
